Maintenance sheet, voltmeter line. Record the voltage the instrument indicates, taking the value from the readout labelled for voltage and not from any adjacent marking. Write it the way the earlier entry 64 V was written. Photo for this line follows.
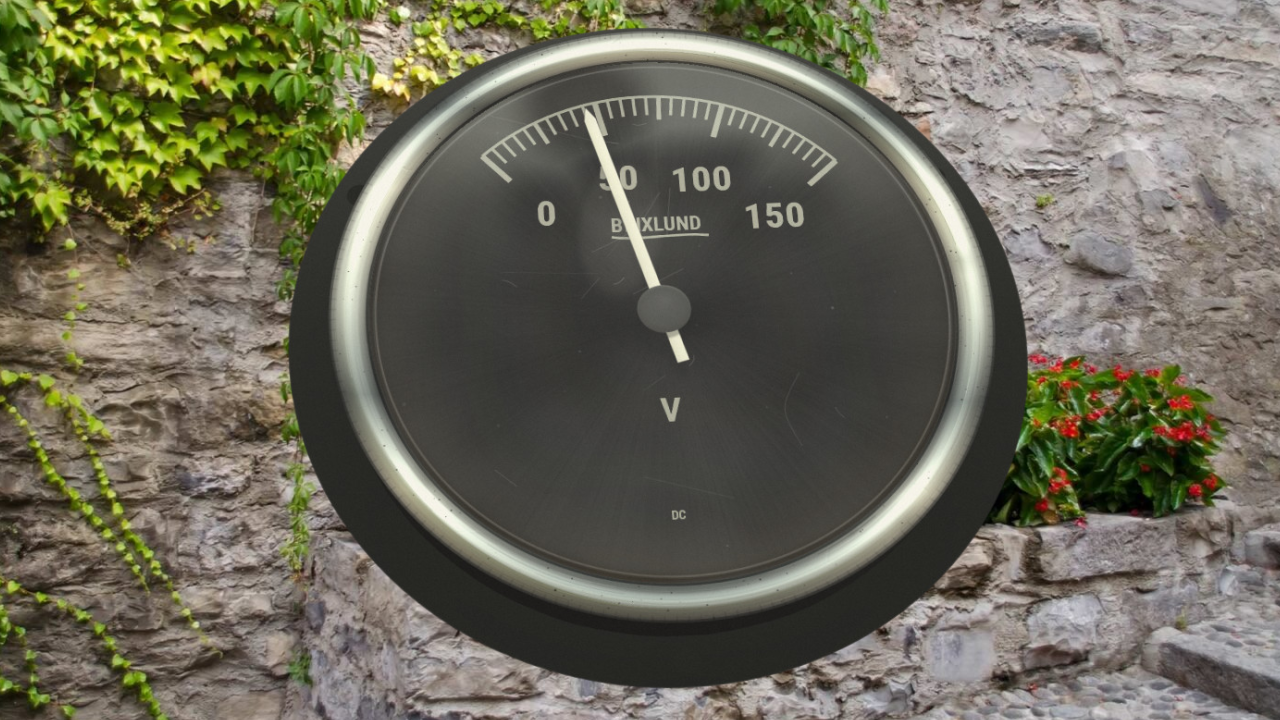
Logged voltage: 45 V
